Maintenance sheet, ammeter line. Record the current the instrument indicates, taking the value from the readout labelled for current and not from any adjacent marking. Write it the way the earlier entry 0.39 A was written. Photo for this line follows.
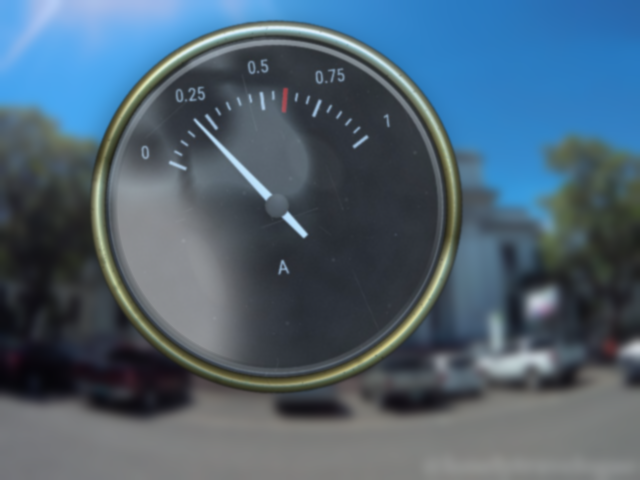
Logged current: 0.2 A
